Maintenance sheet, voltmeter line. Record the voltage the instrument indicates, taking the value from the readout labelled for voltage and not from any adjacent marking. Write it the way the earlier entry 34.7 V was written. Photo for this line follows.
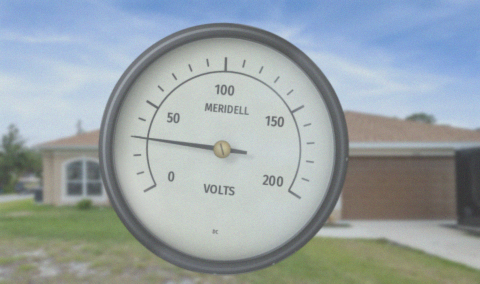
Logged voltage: 30 V
